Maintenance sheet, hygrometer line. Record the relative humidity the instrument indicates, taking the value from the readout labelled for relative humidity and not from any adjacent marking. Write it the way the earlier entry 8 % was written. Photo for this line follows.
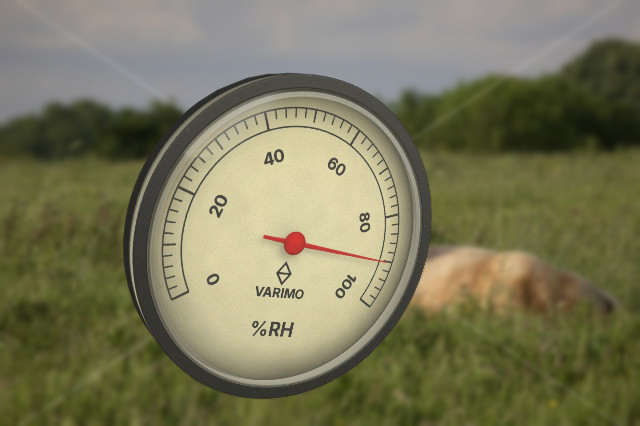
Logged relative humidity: 90 %
